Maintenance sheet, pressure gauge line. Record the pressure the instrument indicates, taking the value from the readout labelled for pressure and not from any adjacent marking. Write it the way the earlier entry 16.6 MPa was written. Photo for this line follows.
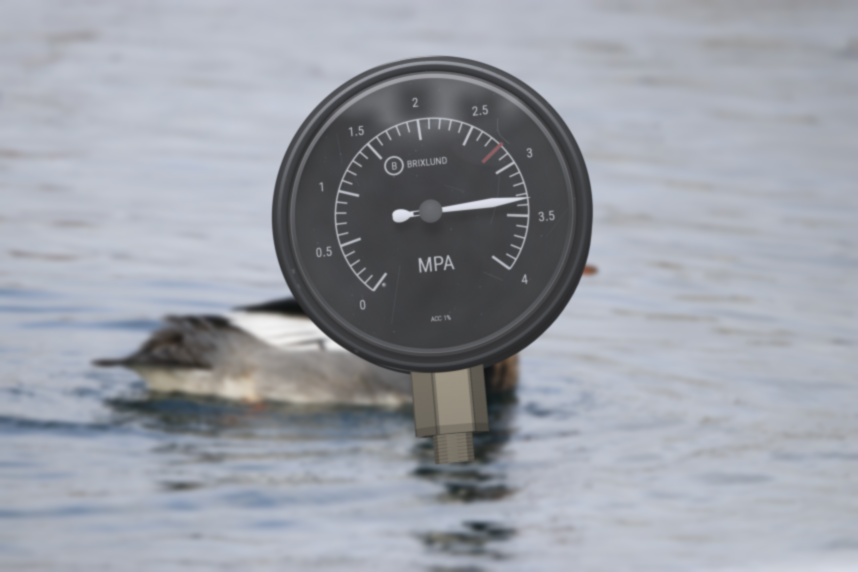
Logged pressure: 3.35 MPa
